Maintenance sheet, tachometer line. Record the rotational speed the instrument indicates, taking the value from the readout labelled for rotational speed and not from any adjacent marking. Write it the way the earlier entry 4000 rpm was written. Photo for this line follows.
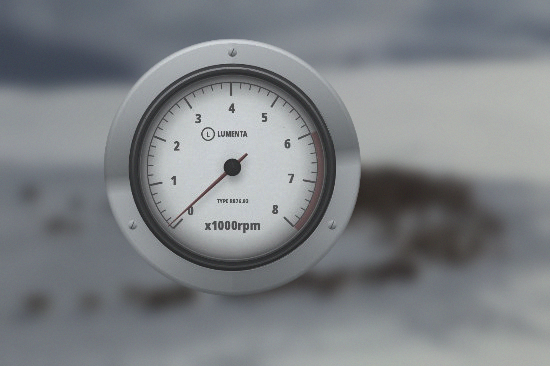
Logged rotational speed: 100 rpm
